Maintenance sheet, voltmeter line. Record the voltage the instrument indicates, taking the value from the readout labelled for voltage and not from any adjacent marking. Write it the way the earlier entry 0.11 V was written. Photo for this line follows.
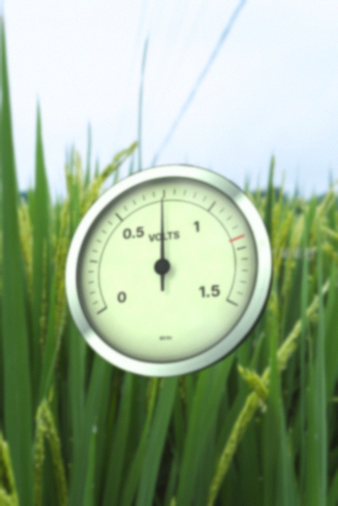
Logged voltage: 0.75 V
